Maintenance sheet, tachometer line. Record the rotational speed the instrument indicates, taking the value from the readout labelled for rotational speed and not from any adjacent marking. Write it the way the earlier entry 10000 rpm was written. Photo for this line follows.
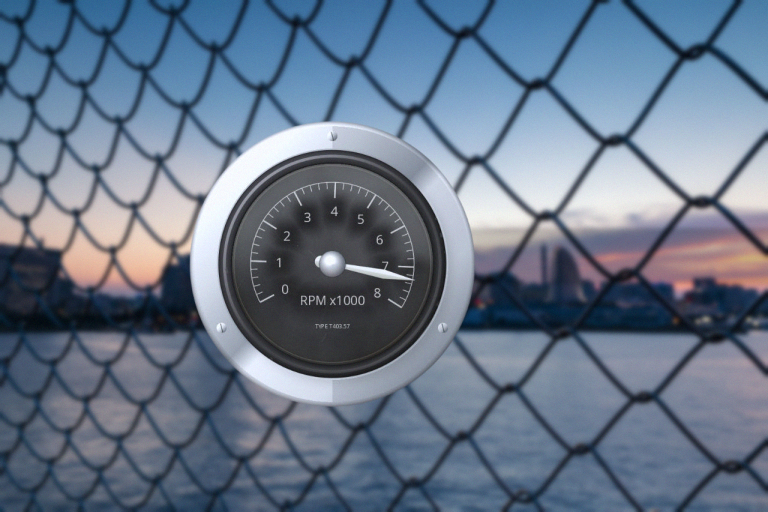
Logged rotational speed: 7300 rpm
